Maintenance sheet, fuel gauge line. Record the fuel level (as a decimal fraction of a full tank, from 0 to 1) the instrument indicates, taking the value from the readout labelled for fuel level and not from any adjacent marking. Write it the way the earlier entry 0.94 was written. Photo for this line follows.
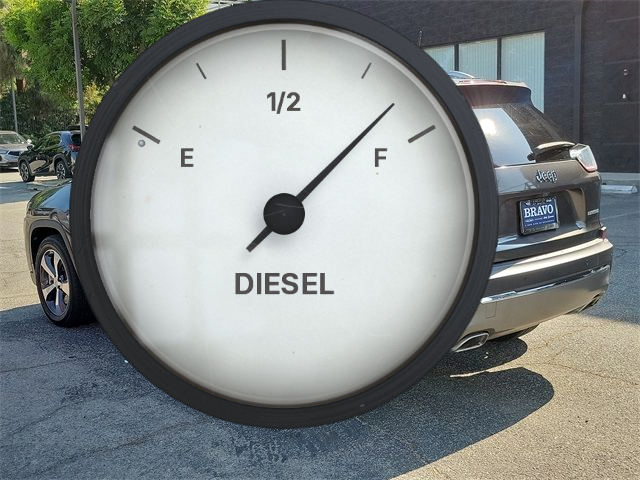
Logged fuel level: 0.875
